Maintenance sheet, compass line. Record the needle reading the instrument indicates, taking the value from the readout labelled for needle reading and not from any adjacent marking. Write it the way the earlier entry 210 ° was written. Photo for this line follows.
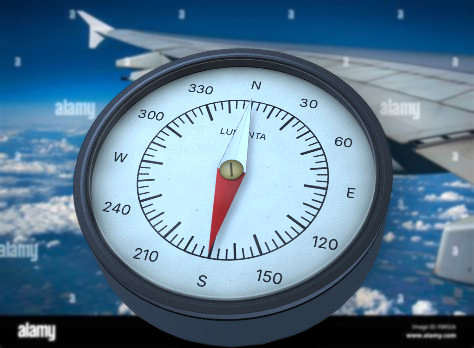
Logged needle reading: 180 °
